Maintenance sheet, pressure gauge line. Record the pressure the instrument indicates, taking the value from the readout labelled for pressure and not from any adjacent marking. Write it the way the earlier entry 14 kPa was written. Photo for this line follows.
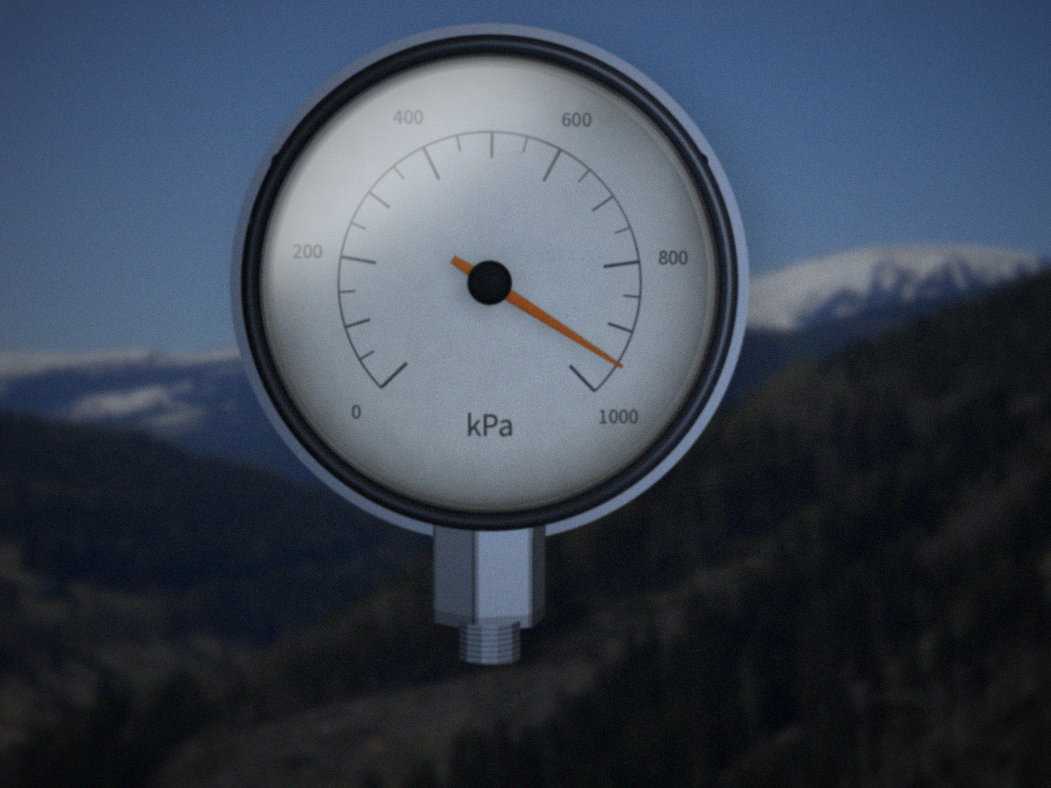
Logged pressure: 950 kPa
